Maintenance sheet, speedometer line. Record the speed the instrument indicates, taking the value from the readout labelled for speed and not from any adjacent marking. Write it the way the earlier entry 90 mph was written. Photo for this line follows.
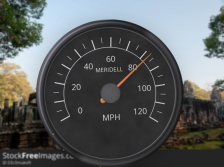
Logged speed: 82.5 mph
